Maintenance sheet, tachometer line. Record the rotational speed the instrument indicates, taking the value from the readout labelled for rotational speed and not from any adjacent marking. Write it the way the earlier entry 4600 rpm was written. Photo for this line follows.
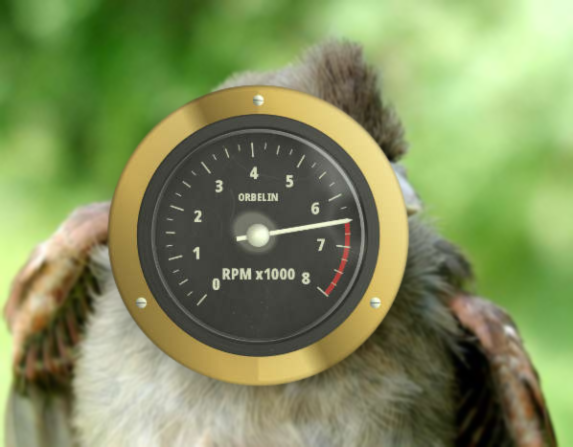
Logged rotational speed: 6500 rpm
